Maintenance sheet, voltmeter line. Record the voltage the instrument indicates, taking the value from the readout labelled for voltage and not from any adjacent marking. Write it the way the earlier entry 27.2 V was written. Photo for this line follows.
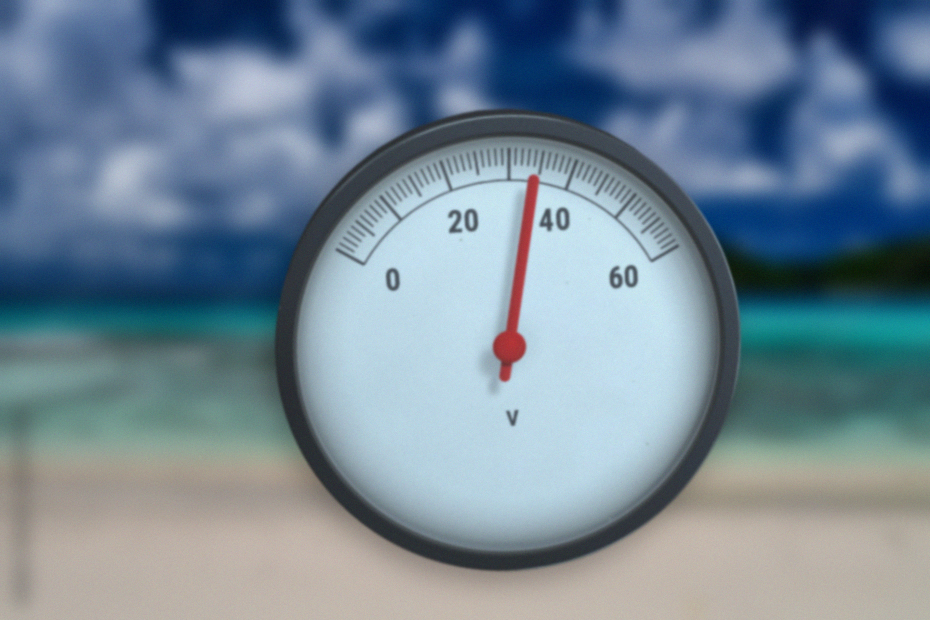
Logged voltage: 34 V
